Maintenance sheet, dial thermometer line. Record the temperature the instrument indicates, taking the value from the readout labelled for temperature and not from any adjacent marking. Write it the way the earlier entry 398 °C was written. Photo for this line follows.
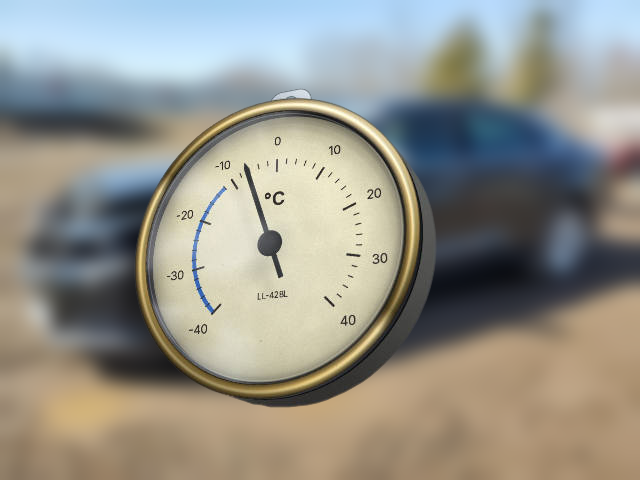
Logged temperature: -6 °C
